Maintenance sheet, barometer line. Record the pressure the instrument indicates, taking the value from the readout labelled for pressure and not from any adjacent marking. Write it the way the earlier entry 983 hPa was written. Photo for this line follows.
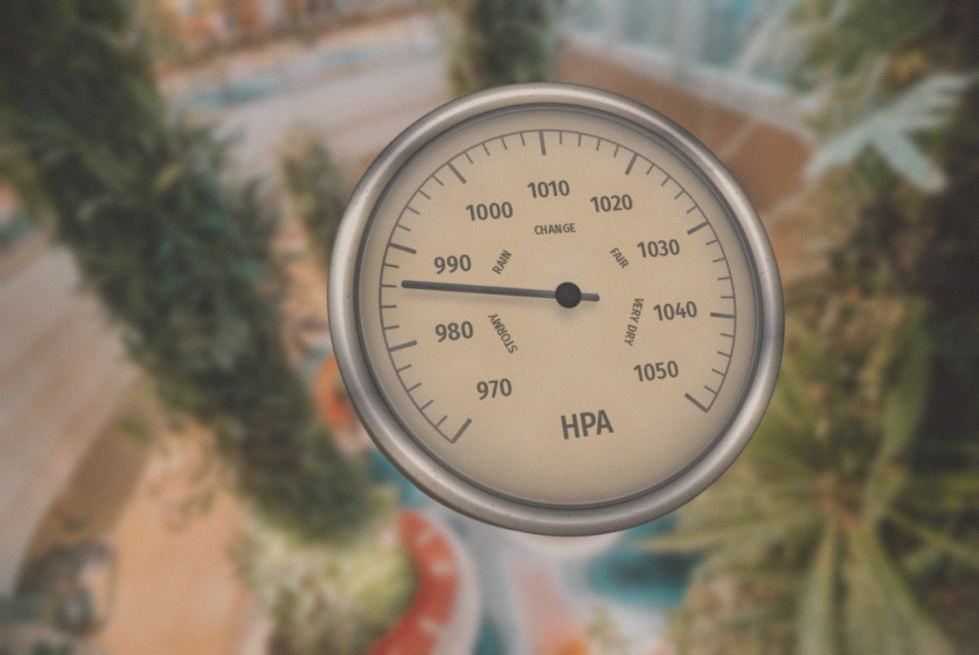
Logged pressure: 986 hPa
